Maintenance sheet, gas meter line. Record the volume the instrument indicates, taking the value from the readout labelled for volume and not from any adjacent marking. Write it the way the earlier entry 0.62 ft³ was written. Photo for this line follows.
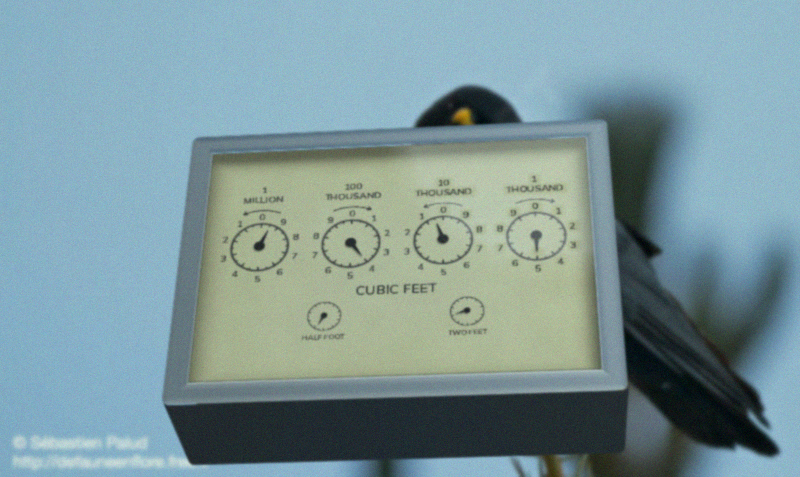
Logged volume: 940500 ft³
